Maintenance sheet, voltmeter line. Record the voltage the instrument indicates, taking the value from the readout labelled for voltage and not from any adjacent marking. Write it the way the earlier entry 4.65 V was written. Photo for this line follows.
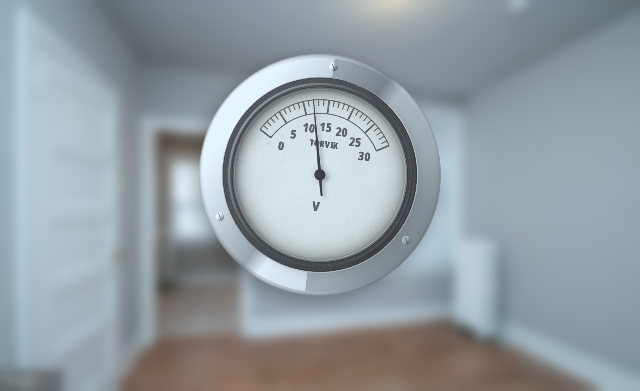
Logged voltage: 12 V
